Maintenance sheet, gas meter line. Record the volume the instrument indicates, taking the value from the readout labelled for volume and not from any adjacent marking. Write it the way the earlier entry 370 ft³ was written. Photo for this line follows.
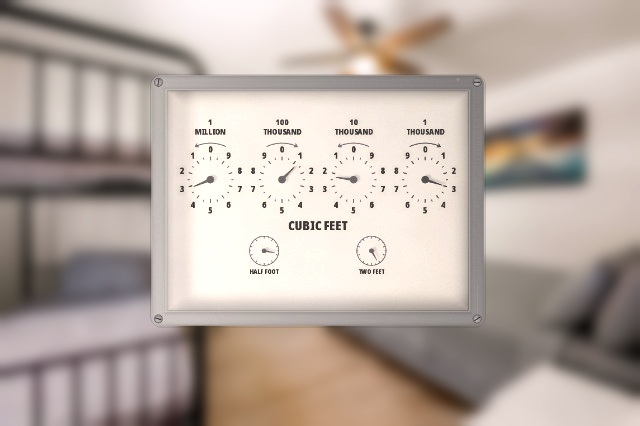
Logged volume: 312300 ft³
